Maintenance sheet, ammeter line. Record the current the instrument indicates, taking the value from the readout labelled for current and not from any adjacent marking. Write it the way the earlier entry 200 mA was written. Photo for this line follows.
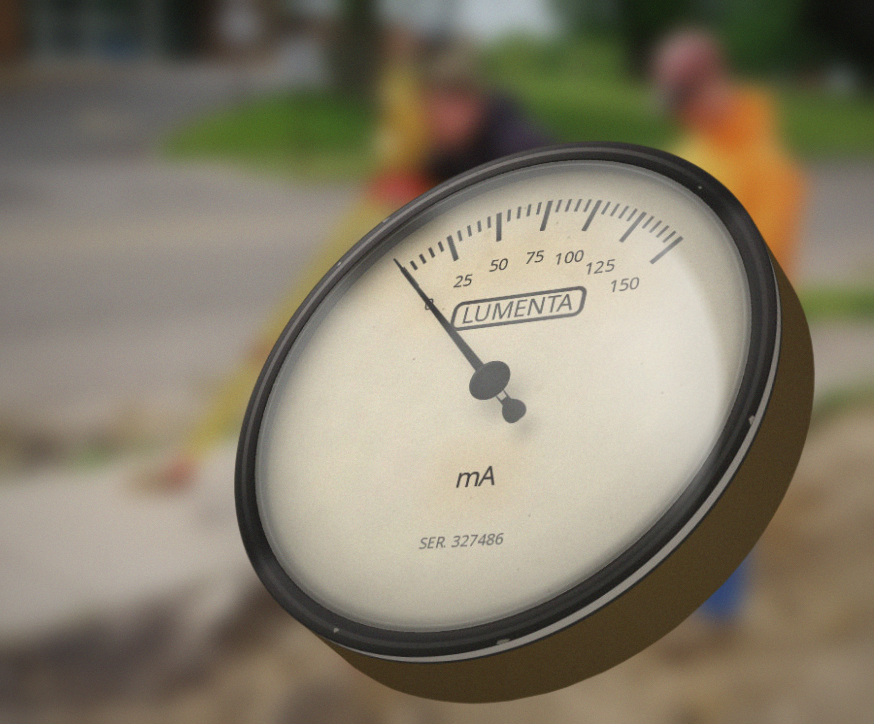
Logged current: 0 mA
